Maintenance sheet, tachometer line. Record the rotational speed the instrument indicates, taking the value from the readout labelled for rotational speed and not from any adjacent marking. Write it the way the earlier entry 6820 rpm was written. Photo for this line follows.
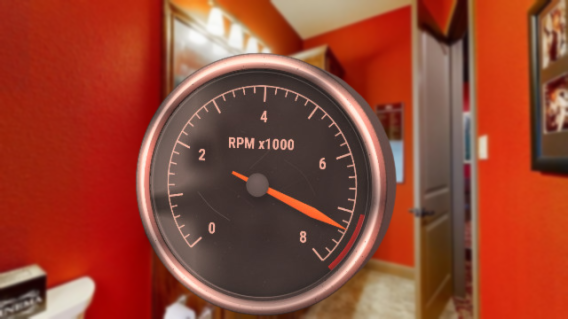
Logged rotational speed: 7300 rpm
